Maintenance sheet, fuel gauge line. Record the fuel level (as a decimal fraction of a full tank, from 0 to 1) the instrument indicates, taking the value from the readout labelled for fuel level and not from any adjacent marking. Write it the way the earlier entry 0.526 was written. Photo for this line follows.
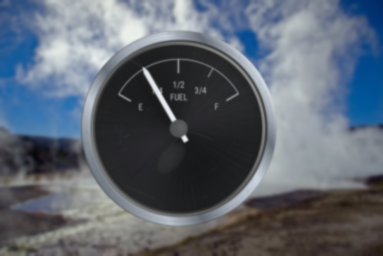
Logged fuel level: 0.25
